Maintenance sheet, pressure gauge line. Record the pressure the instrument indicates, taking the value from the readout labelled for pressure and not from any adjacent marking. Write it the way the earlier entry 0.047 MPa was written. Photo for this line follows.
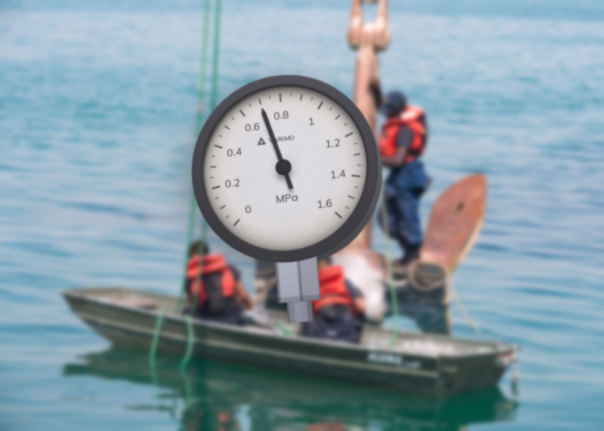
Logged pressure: 0.7 MPa
